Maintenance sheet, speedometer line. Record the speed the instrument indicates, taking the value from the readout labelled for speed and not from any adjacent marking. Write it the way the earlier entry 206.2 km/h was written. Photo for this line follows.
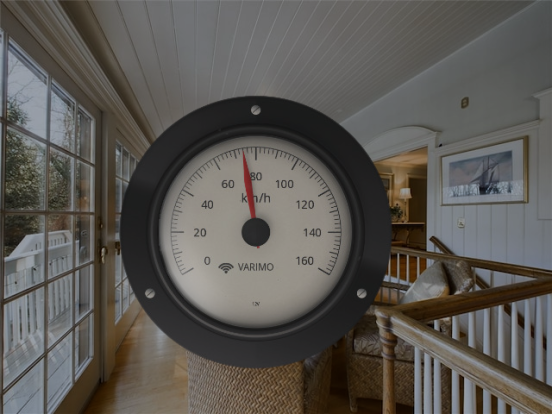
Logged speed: 74 km/h
